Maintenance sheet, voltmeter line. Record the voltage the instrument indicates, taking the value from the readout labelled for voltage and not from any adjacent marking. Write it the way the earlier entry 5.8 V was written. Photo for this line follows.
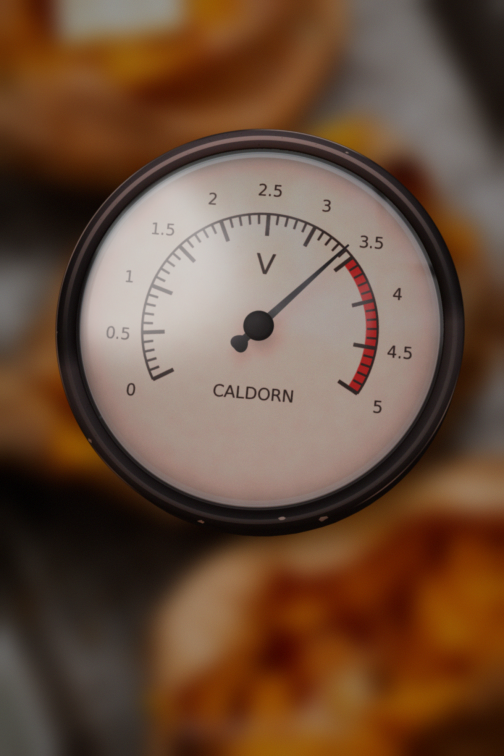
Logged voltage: 3.4 V
